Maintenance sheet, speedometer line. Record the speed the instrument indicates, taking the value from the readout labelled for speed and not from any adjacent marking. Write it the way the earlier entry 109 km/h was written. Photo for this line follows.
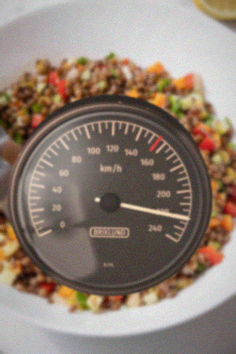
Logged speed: 220 km/h
